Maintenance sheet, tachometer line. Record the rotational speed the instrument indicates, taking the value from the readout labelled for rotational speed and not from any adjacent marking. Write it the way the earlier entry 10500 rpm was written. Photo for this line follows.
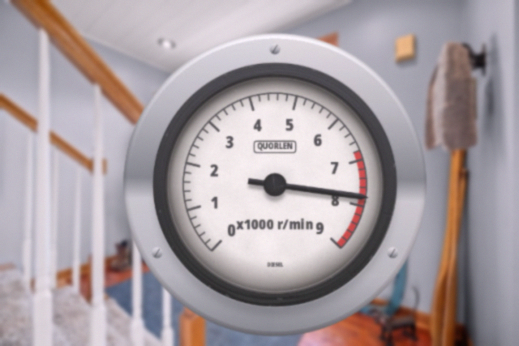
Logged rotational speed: 7800 rpm
